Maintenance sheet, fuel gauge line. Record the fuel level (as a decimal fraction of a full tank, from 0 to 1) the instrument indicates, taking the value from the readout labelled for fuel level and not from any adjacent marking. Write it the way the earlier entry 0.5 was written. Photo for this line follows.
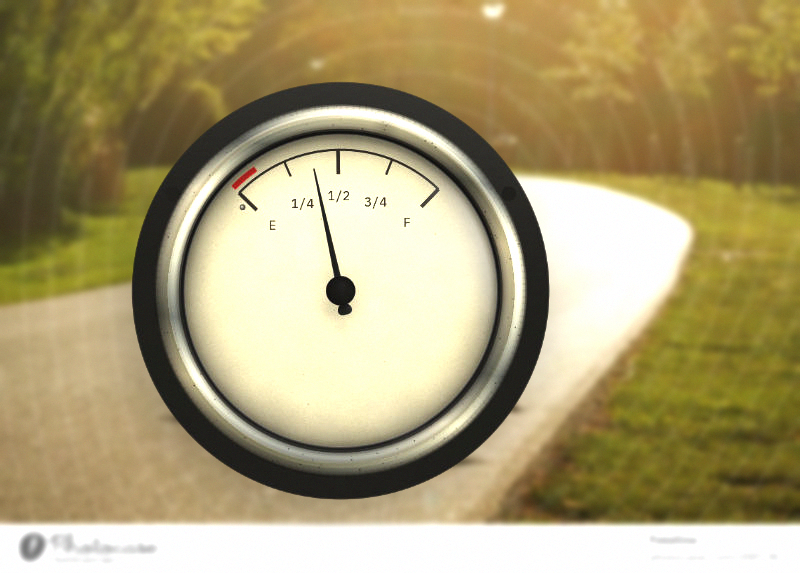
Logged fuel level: 0.375
